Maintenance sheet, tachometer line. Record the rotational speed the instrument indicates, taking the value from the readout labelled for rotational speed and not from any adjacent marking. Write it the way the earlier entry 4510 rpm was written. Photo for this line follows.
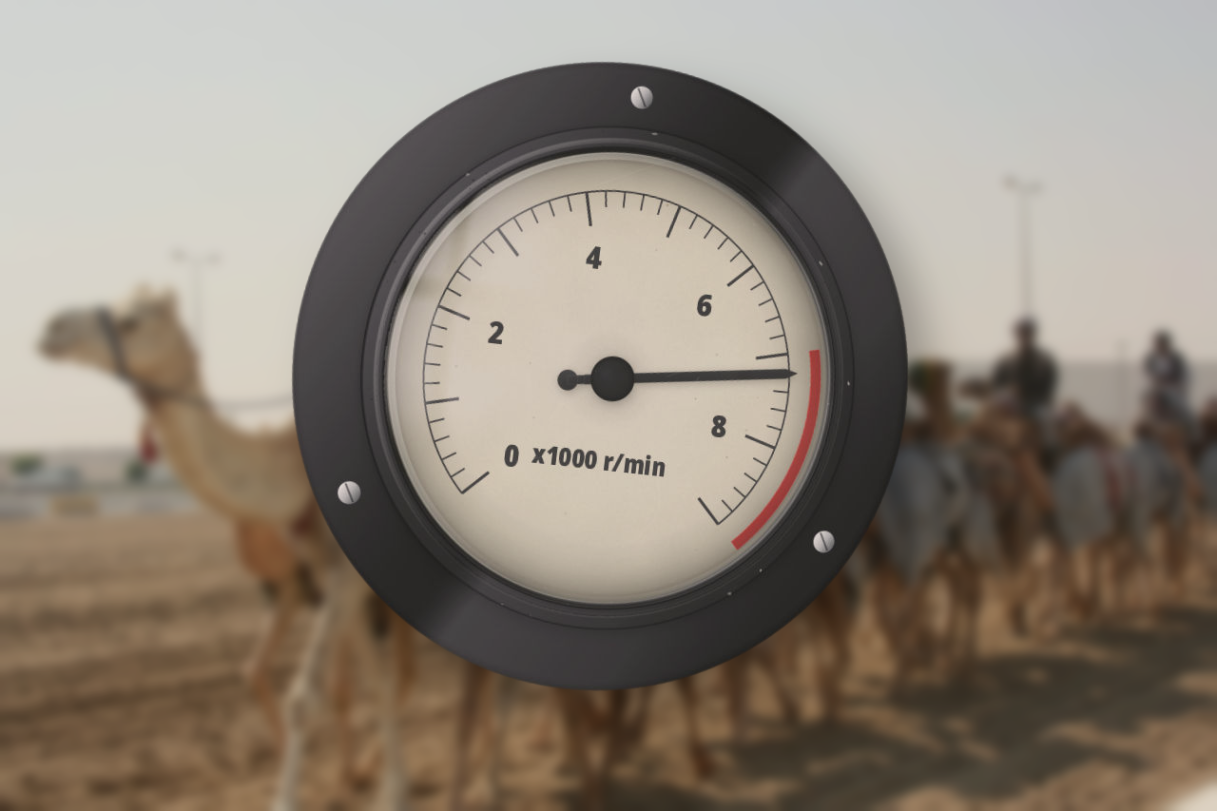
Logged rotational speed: 7200 rpm
